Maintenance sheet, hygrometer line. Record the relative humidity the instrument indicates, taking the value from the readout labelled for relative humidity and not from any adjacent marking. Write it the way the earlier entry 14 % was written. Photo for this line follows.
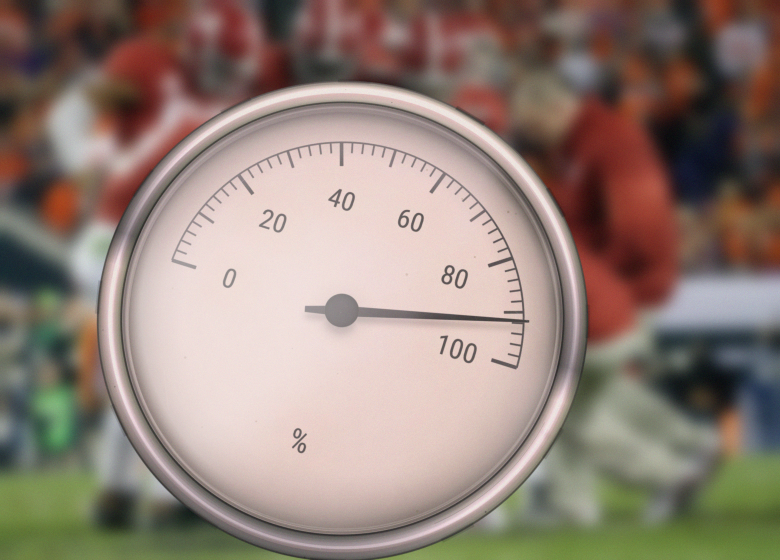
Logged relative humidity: 92 %
